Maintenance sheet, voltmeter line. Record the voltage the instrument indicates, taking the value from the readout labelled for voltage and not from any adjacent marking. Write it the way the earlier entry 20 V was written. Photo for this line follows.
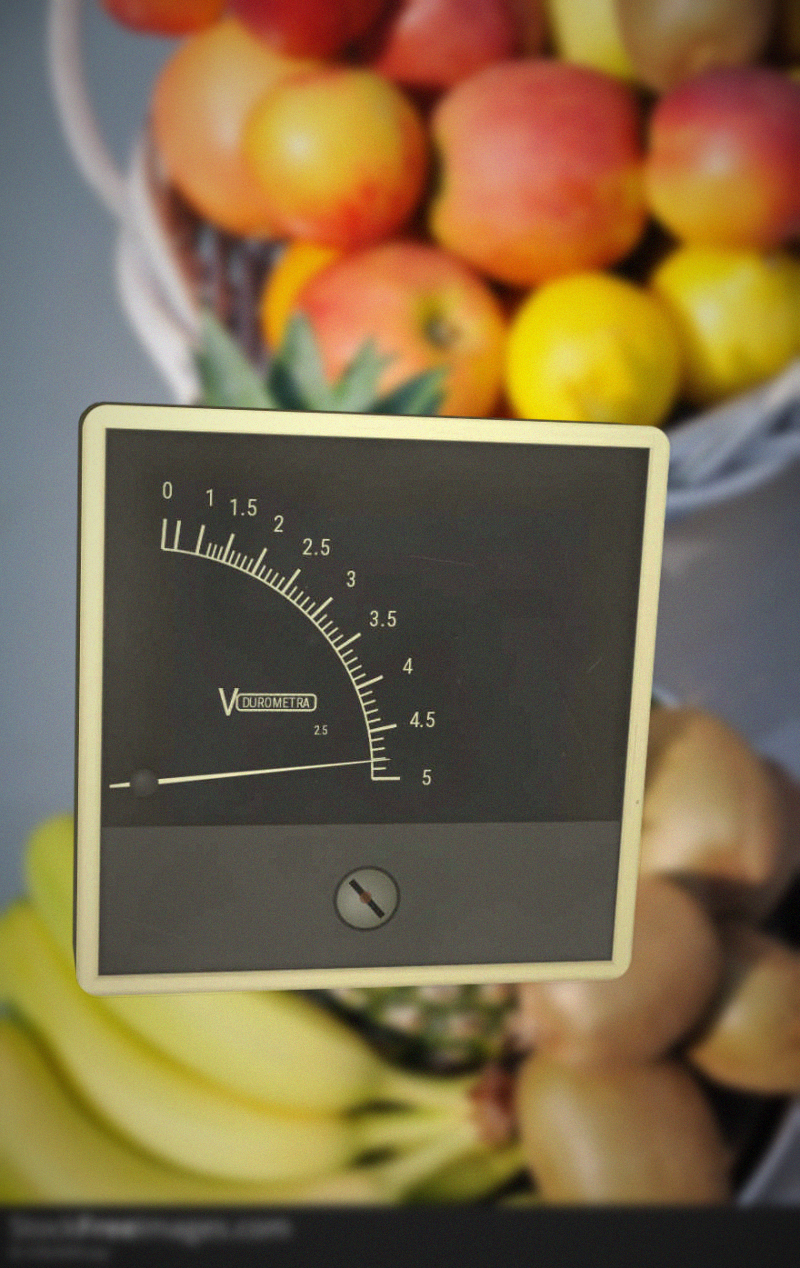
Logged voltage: 4.8 V
